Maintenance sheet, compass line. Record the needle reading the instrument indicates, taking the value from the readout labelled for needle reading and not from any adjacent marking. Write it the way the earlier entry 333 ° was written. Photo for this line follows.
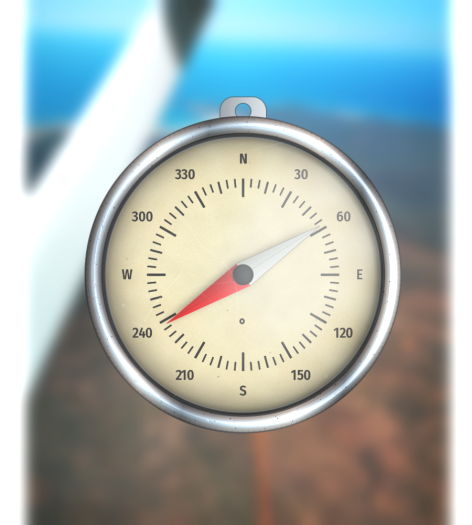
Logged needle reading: 237.5 °
